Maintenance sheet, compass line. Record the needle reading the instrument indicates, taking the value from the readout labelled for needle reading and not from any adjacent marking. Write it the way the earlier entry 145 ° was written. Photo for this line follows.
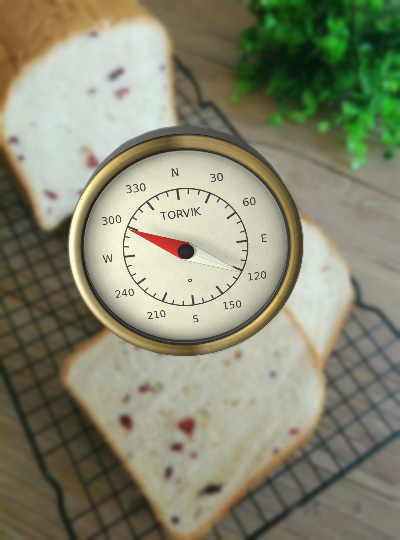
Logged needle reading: 300 °
